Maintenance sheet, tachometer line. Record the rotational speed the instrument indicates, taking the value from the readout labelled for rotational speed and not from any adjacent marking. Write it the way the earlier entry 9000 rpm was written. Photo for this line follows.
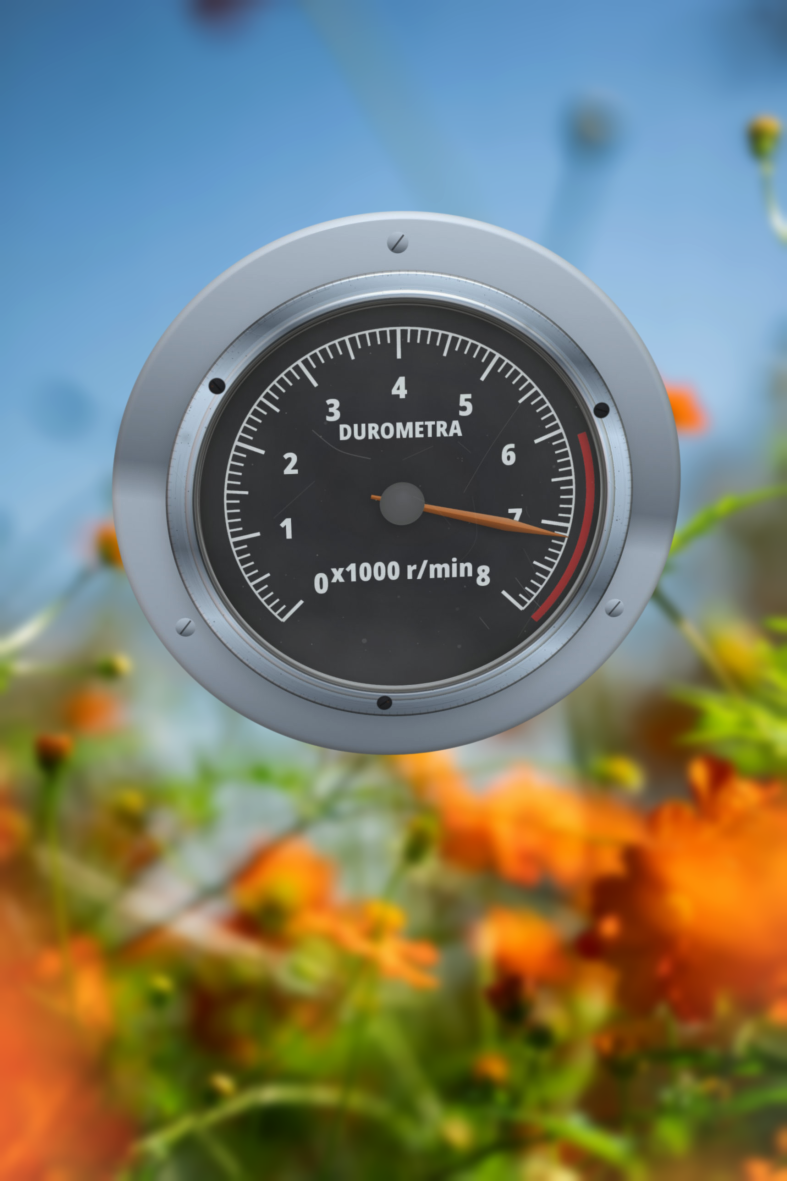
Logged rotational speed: 7100 rpm
